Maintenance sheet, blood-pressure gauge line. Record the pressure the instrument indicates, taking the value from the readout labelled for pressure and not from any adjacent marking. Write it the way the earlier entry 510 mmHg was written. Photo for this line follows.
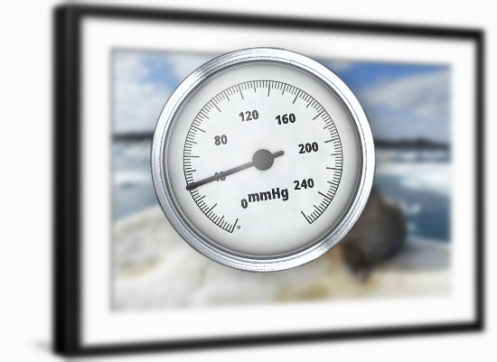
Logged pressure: 40 mmHg
